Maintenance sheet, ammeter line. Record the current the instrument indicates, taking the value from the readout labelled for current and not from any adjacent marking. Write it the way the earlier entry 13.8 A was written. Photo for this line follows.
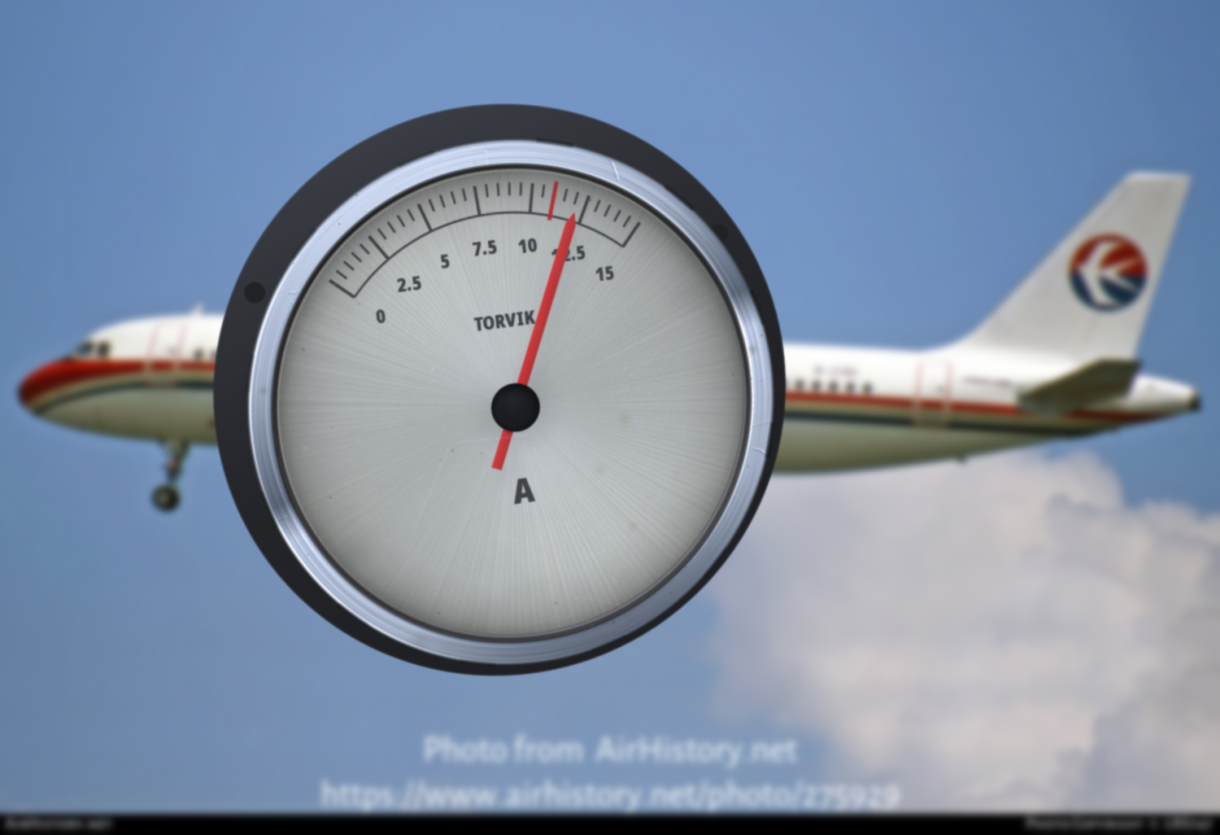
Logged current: 12 A
